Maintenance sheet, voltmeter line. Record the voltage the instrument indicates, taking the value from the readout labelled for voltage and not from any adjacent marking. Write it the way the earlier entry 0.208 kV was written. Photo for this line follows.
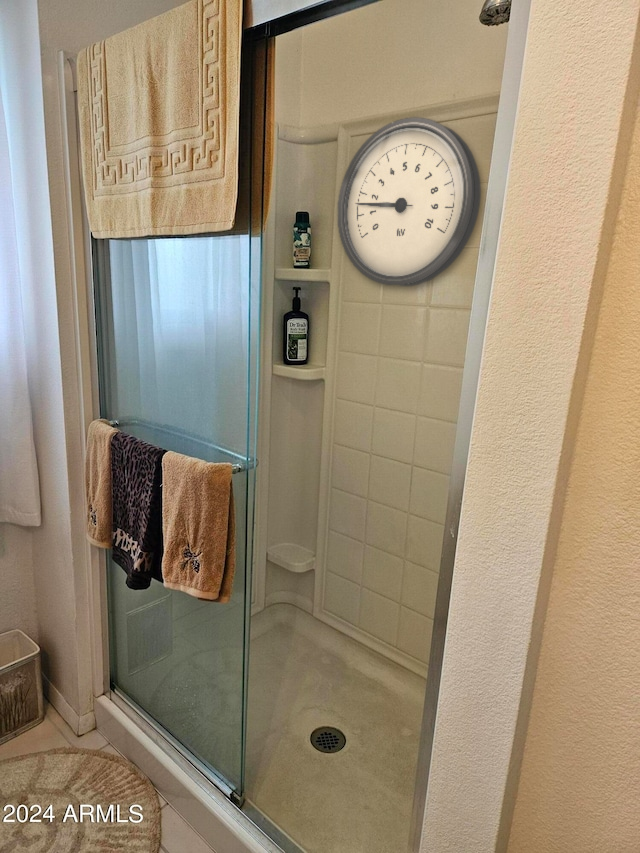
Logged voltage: 1.5 kV
